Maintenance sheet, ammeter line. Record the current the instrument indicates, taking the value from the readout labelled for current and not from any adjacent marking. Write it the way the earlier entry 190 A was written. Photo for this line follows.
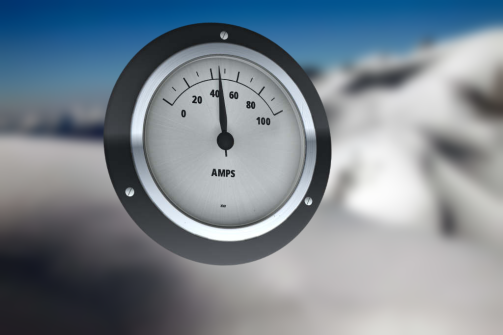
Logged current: 45 A
